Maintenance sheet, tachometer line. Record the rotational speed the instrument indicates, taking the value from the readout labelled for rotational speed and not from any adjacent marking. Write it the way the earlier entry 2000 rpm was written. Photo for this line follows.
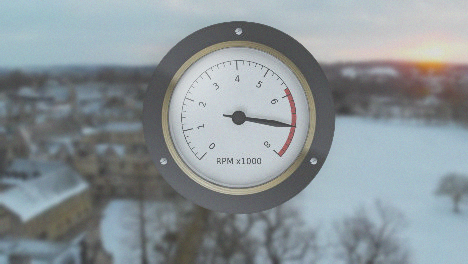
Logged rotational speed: 7000 rpm
